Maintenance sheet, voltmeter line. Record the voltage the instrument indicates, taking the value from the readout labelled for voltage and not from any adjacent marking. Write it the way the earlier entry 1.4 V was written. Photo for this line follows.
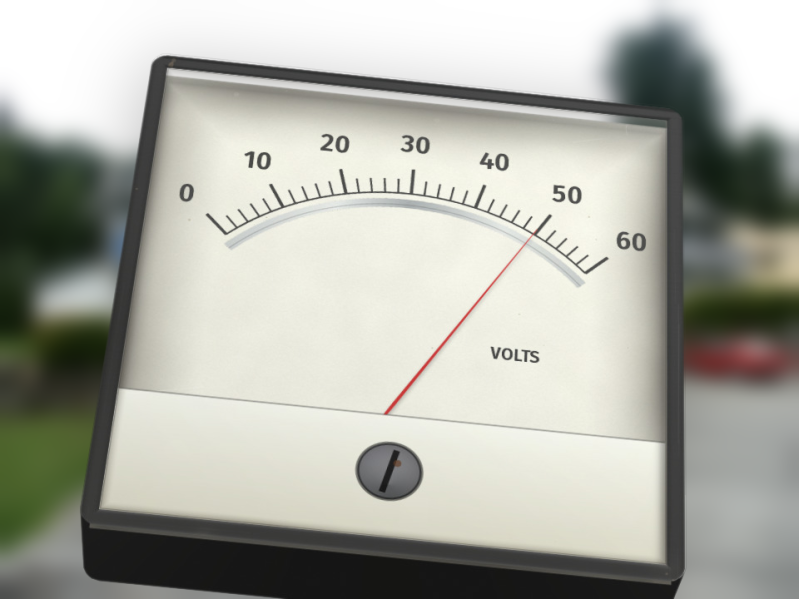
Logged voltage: 50 V
